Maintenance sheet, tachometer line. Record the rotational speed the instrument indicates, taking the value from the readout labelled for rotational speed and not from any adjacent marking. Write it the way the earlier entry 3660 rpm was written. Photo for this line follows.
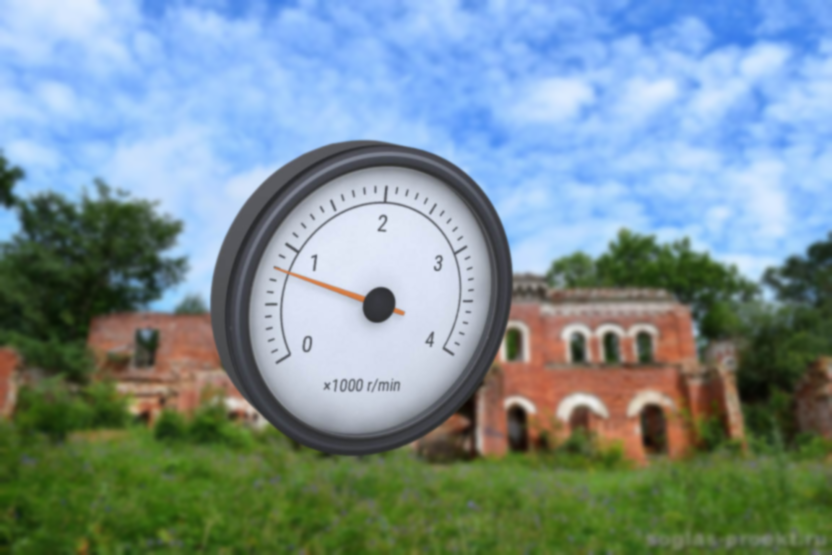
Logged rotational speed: 800 rpm
